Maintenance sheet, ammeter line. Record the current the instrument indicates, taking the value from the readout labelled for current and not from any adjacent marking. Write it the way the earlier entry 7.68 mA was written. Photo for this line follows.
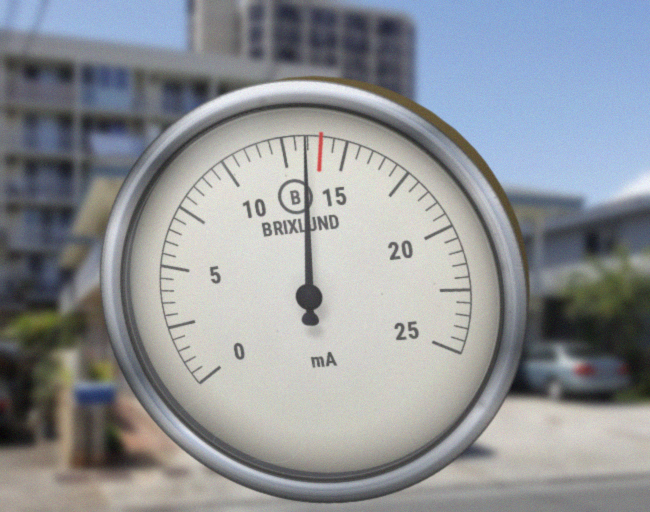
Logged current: 13.5 mA
